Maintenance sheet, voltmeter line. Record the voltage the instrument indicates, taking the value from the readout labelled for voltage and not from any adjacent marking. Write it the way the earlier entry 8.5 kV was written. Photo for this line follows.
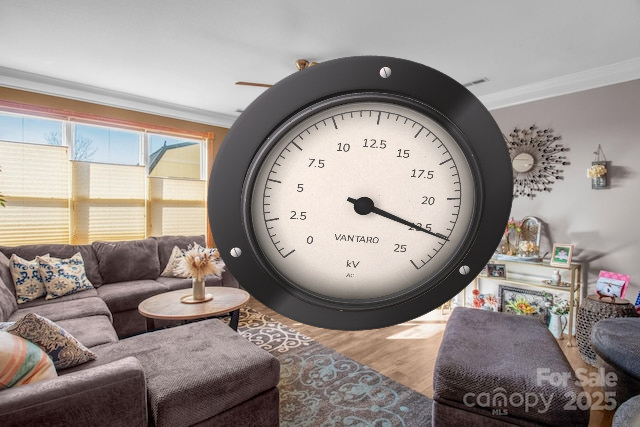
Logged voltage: 22.5 kV
